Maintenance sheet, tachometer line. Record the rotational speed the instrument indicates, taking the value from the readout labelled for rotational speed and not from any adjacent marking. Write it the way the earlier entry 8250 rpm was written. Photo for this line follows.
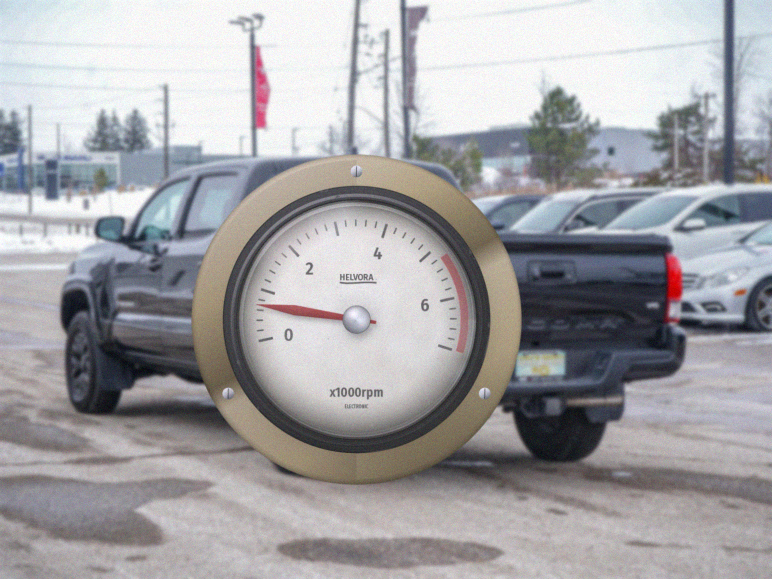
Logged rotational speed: 700 rpm
